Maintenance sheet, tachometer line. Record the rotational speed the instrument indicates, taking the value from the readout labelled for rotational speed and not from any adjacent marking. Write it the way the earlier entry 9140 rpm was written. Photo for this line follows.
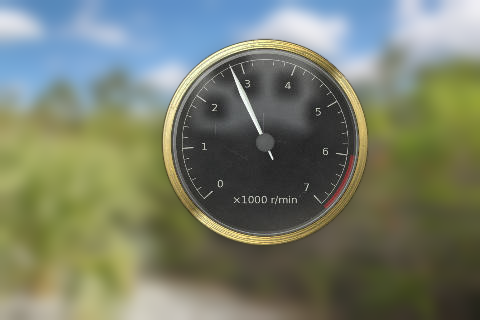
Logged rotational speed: 2800 rpm
